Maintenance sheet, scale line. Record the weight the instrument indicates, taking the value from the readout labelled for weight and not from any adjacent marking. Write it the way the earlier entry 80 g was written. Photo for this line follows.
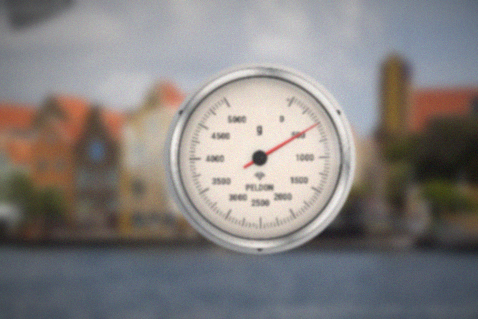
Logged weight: 500 g
